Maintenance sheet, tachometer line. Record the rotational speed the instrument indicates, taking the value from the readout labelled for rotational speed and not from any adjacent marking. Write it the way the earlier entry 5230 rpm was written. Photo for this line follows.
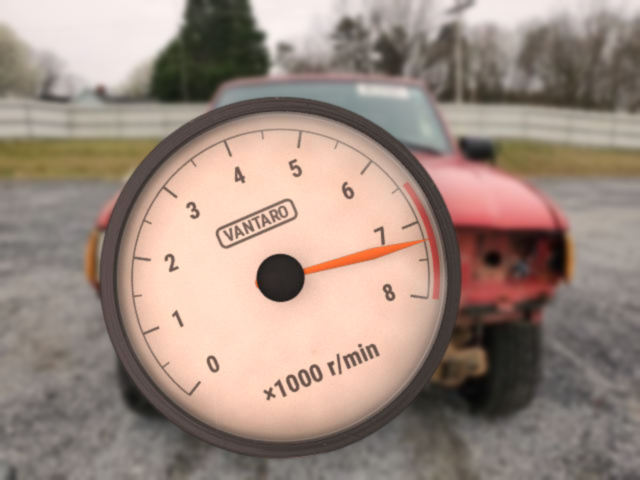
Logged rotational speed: 7250 rpm
